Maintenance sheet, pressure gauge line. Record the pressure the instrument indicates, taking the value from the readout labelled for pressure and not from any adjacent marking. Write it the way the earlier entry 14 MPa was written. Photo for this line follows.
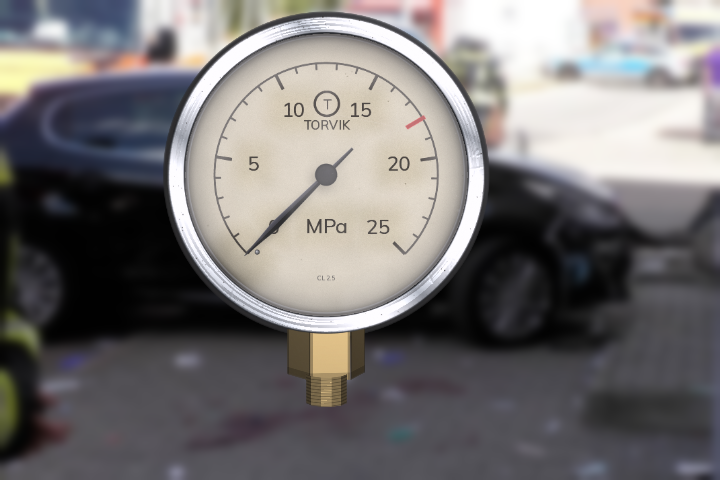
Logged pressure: 0 MPa
